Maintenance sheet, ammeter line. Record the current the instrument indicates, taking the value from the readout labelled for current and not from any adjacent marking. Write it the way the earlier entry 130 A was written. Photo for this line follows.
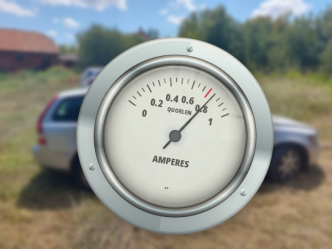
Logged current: 0.8 A
